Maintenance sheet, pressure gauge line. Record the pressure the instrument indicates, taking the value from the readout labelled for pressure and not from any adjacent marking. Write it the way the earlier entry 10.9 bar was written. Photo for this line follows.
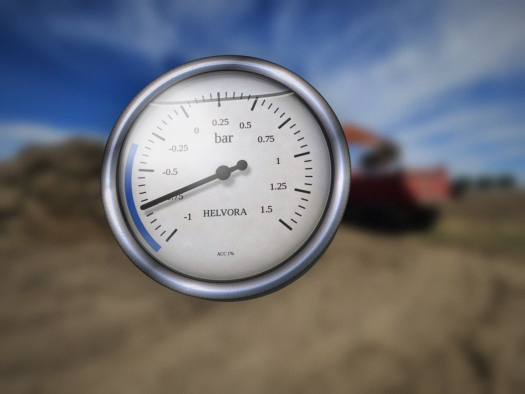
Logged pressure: -0.75 bar
